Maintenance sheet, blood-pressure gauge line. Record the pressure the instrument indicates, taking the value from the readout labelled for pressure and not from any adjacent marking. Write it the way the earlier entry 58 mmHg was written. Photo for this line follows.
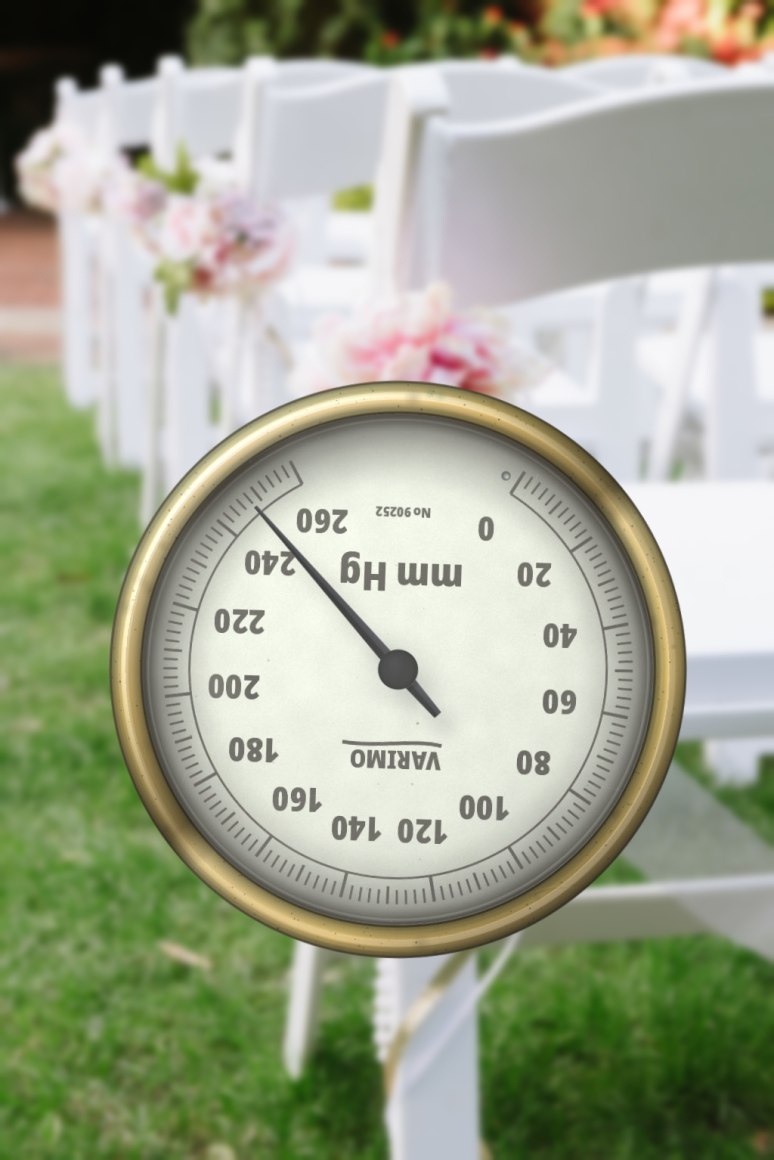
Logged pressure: 248 mmHg
